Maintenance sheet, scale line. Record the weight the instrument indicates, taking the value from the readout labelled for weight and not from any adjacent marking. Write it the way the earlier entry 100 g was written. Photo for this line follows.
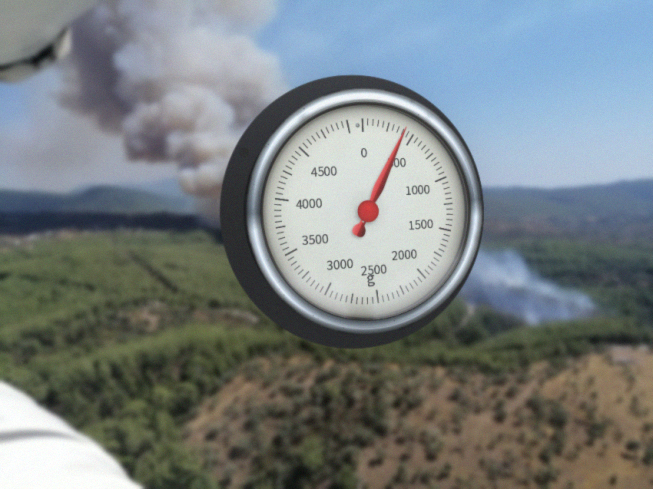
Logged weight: 400 g
